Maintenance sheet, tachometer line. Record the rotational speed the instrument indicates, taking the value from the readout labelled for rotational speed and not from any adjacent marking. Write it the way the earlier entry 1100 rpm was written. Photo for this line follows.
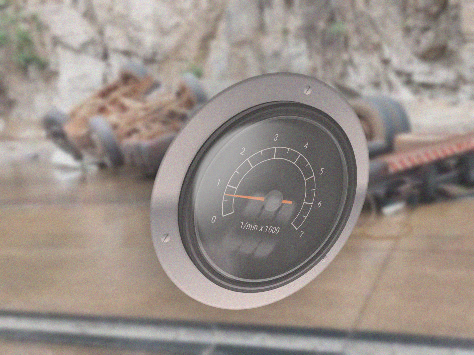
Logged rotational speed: 750 rpm
